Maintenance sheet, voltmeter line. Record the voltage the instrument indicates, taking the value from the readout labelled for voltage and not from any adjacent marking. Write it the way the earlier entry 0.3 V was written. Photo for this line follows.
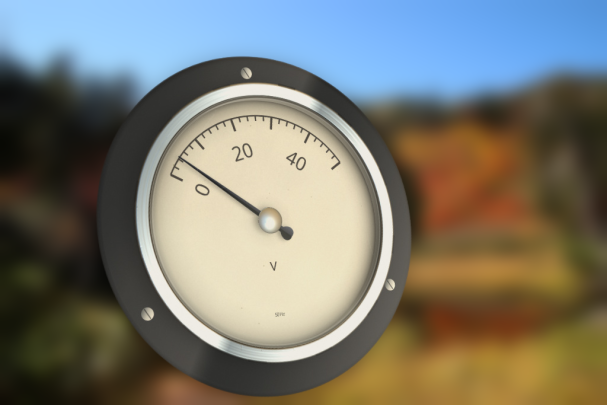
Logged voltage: 4 V
